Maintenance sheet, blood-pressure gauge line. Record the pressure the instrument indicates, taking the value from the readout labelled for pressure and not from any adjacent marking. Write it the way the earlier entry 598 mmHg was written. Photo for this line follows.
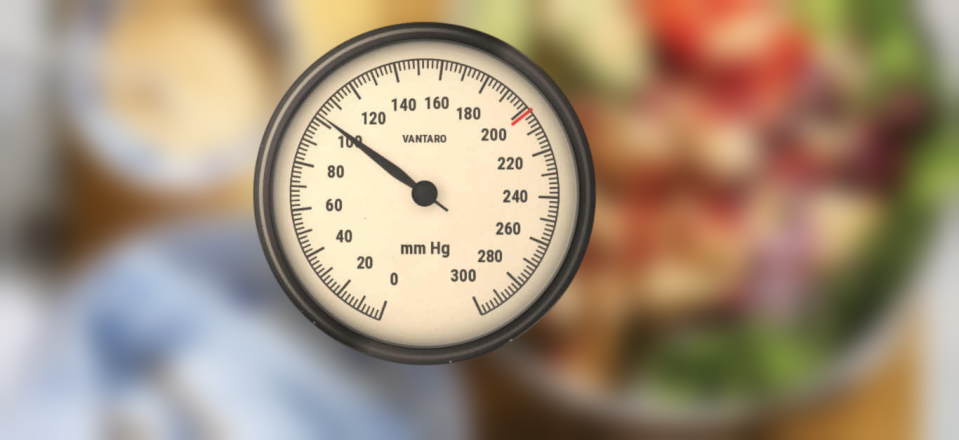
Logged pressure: 102 mmHg
